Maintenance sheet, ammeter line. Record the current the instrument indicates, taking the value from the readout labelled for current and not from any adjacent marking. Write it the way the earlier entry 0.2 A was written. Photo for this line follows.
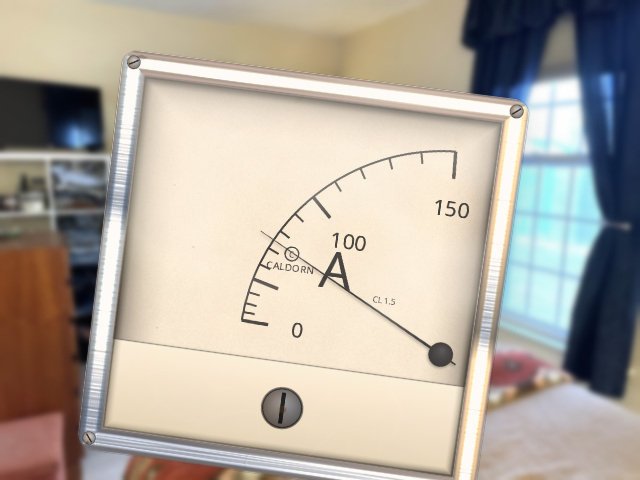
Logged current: 75 A
